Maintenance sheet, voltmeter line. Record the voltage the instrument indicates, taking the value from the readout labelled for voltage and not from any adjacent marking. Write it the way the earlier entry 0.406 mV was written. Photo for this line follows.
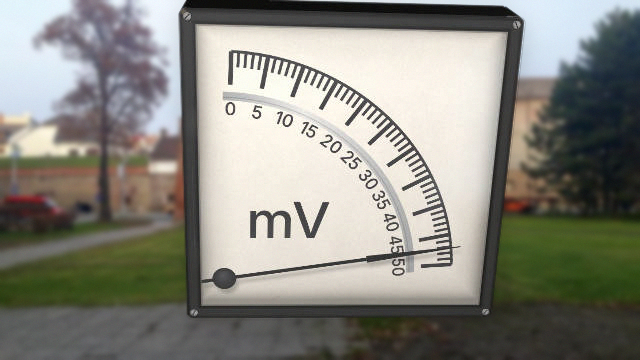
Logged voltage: 47 mV
